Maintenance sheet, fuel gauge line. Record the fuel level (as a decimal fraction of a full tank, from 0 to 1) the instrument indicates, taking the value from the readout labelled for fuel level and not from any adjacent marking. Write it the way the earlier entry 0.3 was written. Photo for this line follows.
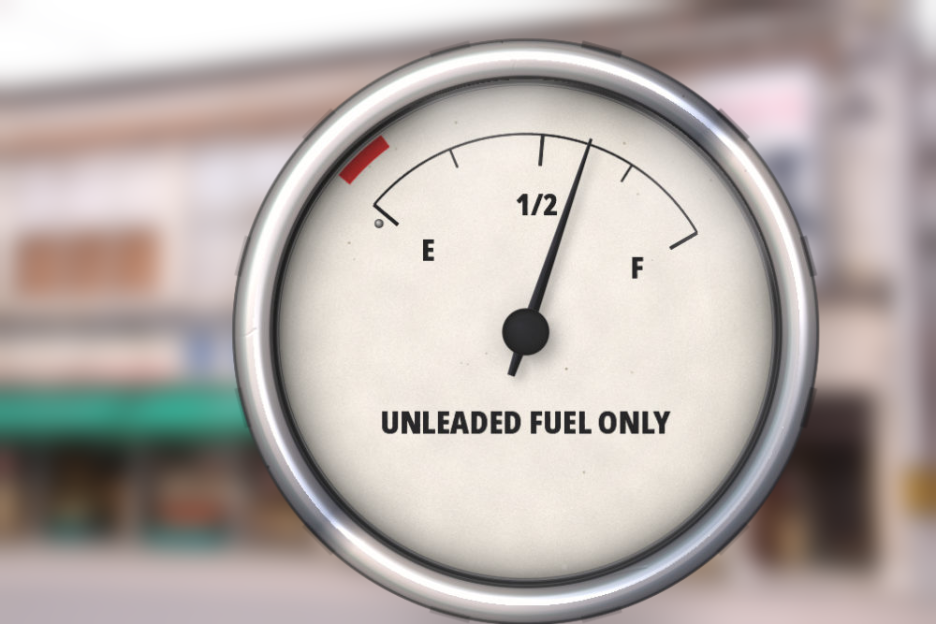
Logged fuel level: 0.625
